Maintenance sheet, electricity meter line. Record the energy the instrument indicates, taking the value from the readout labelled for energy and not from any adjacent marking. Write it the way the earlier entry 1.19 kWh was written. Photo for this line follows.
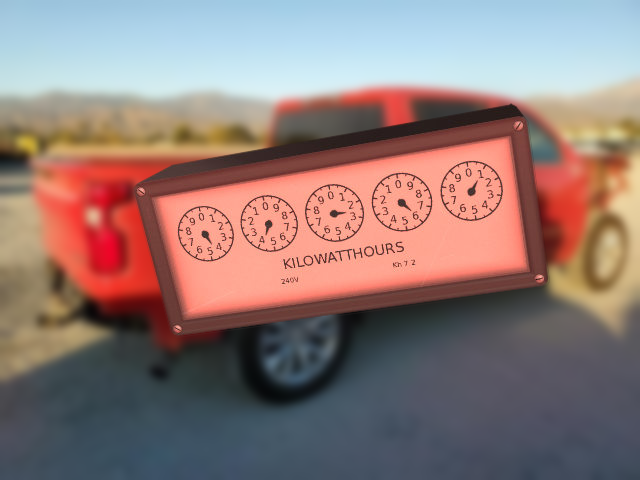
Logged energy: 44261 kWh
